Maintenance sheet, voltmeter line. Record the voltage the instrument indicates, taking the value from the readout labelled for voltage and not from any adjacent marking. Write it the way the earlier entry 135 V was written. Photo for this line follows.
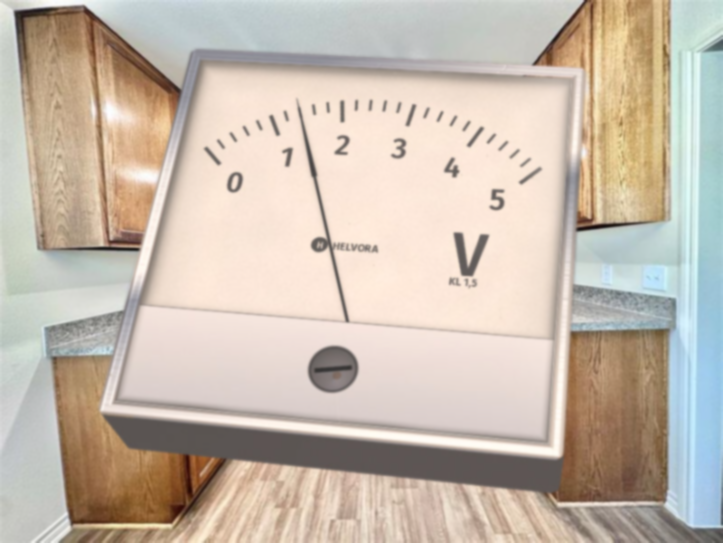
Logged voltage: 1.4 V
